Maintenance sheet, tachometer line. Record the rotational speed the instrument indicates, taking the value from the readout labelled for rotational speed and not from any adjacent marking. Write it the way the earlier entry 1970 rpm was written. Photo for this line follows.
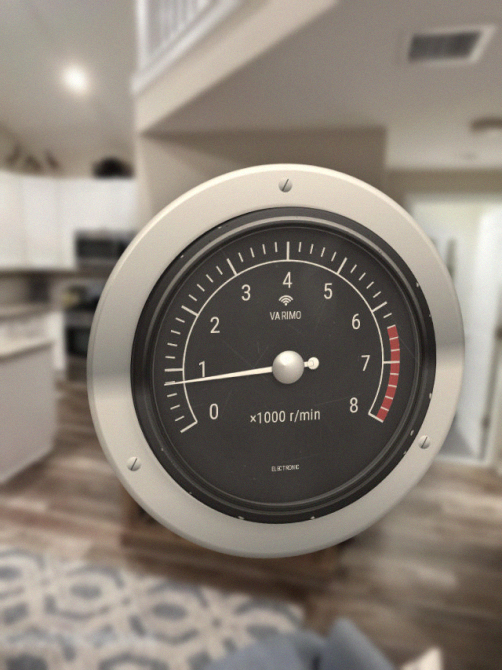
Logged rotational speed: 800 rpm
